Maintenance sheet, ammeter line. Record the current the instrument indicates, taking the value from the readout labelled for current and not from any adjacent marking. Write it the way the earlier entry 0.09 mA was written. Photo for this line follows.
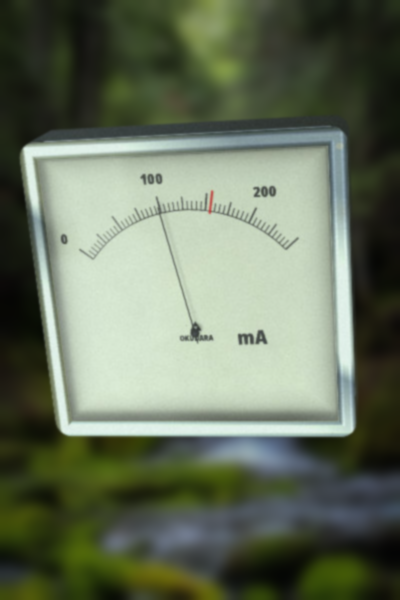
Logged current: 100 mA
